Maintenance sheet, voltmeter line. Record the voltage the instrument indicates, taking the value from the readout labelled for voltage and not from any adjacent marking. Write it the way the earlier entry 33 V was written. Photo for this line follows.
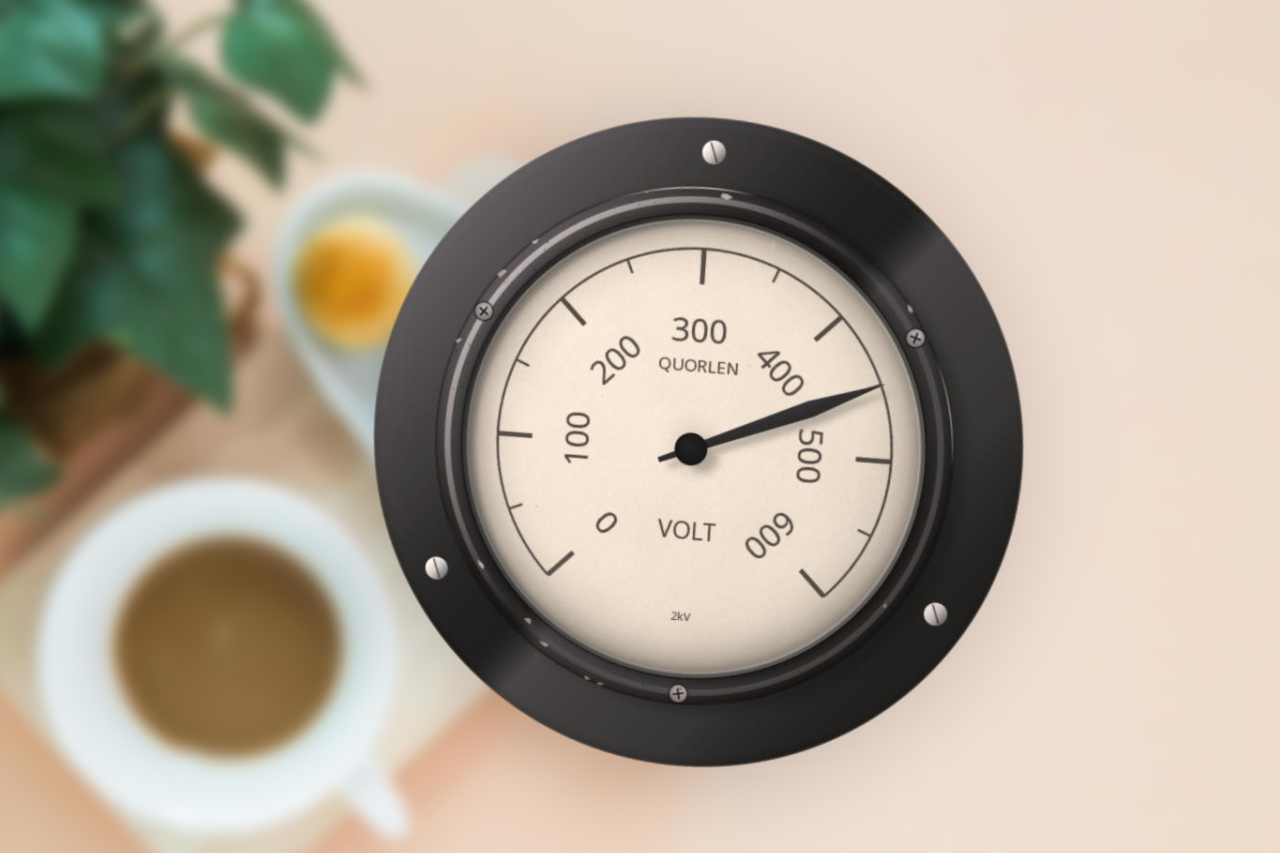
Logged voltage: 450 V
